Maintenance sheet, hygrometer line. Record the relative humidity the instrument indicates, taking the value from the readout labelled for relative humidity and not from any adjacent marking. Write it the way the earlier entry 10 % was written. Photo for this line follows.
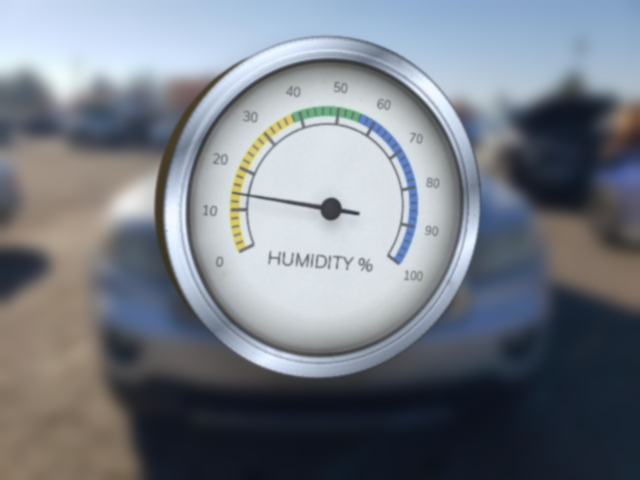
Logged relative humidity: 14 %
